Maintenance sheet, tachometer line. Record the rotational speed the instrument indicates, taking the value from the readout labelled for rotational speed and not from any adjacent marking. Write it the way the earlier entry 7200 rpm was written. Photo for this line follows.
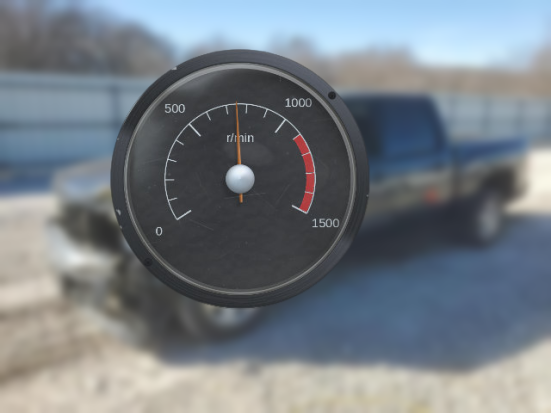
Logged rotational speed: 750 rpm
